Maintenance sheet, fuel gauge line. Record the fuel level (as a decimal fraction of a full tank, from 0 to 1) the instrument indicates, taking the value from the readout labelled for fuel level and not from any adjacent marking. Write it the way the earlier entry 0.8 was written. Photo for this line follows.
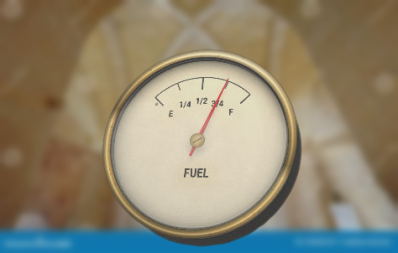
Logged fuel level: 0.75
